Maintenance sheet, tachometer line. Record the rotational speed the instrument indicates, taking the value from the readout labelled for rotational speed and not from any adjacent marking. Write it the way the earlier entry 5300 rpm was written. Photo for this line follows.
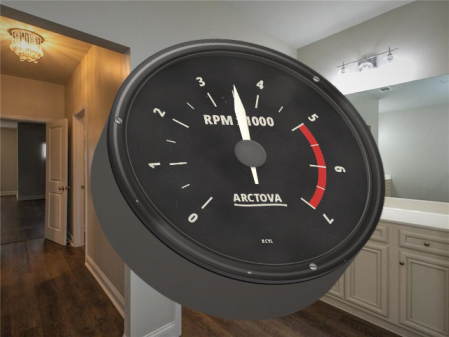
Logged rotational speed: 3500 rpm
